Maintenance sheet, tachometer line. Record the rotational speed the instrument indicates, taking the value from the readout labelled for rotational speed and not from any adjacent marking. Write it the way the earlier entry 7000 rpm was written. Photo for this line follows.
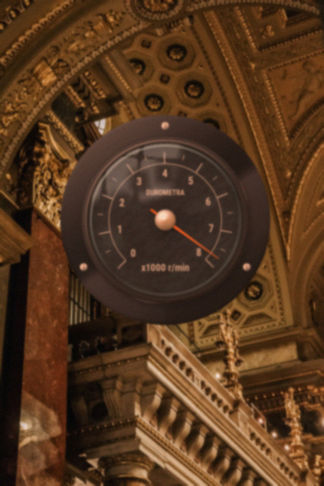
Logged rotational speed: 7750 rpm
